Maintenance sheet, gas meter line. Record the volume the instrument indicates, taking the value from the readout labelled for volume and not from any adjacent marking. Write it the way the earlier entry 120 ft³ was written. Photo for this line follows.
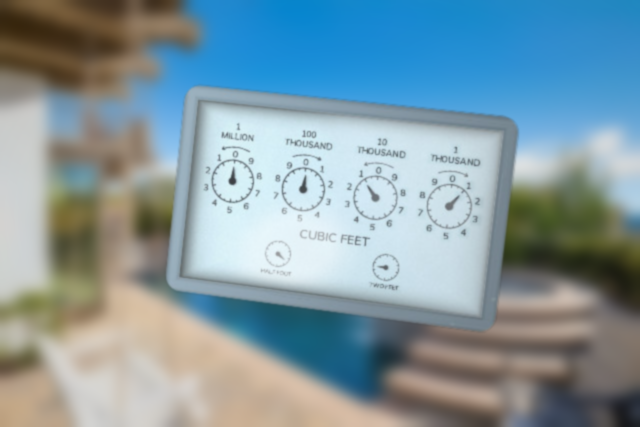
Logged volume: 1100 ft³
